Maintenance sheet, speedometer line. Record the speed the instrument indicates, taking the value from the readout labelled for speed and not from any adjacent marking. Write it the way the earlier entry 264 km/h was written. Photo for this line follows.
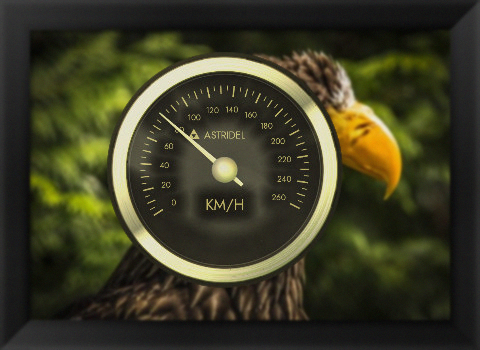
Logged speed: 80 km/h
